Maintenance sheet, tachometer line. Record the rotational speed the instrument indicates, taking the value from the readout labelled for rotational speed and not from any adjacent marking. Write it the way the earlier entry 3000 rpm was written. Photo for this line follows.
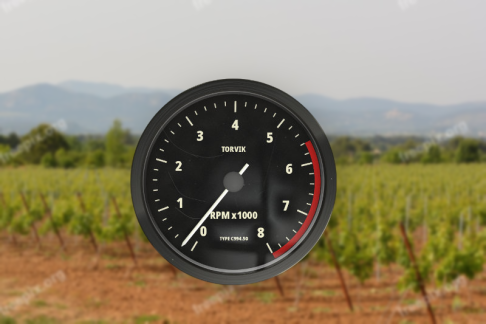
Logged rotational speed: 200 rpm
